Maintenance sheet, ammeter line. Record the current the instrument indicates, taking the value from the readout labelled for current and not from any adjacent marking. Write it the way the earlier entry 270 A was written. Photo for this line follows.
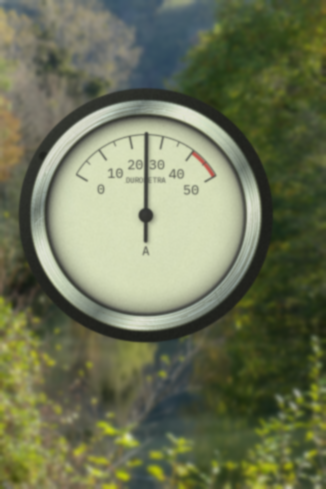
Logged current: 25 A
